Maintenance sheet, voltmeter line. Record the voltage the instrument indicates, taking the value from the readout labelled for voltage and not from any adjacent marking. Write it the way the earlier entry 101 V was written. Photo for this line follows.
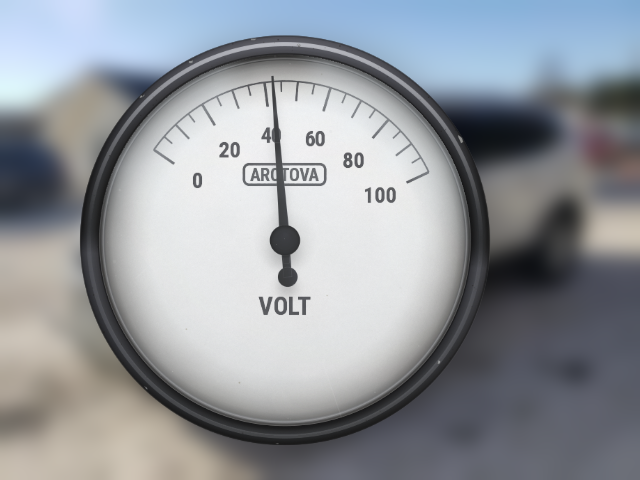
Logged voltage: 42.5 V
